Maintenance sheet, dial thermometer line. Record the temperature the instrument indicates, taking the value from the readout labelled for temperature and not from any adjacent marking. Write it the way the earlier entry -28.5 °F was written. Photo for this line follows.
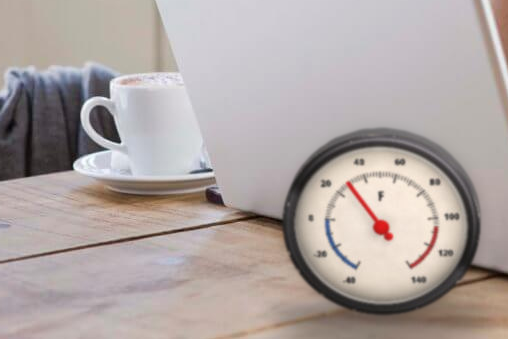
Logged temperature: 30 °F
